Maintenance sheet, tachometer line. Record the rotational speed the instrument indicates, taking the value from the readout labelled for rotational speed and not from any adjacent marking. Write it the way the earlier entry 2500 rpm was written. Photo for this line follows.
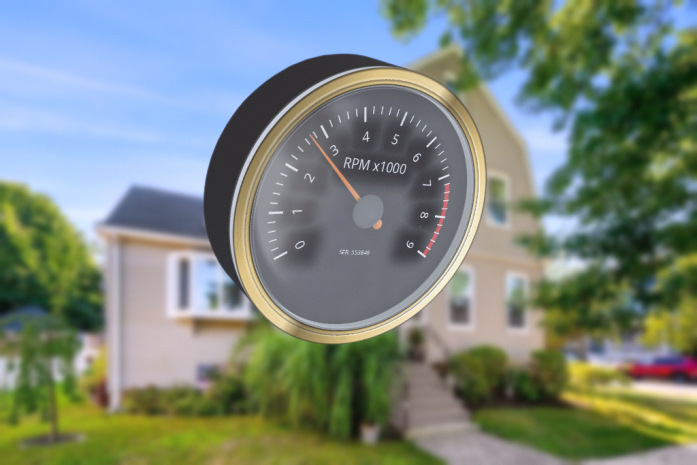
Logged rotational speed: 2700 rpm
